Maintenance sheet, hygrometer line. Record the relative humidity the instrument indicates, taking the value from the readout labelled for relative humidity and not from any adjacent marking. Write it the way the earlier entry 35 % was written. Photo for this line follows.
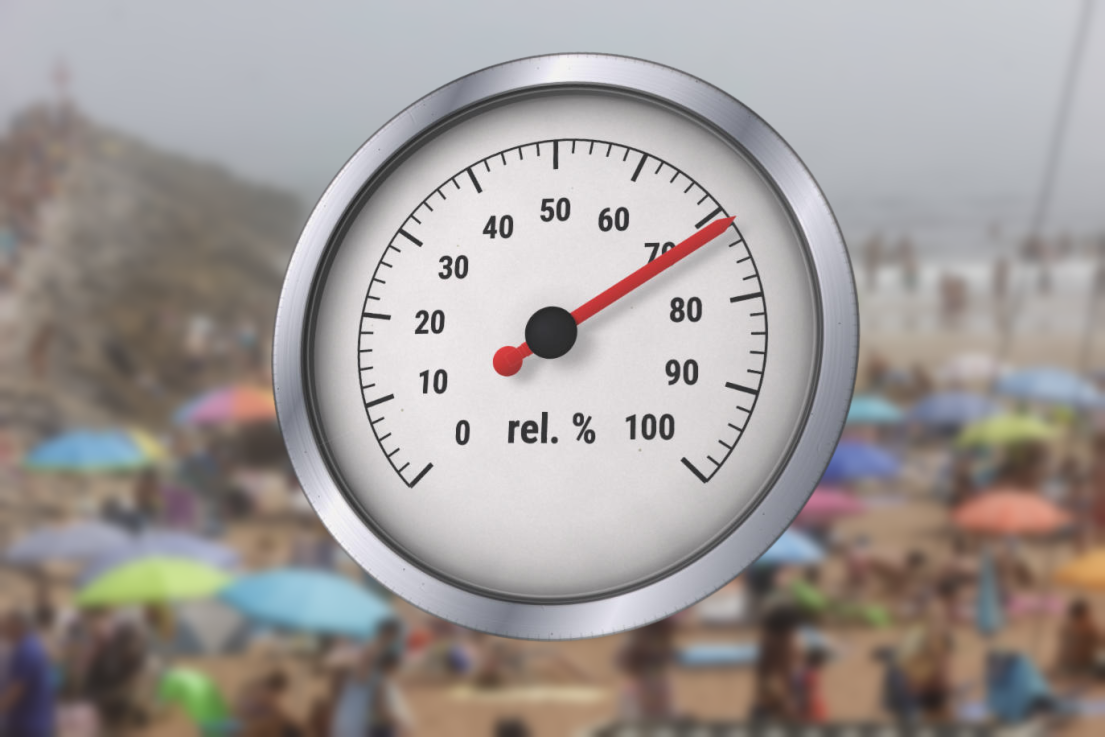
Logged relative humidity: 72 %
